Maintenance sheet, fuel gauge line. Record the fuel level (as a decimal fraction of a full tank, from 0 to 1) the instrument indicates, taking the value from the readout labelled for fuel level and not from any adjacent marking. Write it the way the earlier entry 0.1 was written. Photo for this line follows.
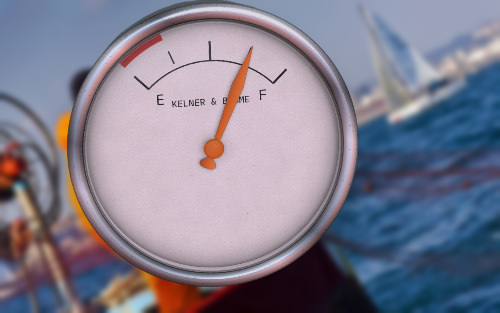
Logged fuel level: 0.75
